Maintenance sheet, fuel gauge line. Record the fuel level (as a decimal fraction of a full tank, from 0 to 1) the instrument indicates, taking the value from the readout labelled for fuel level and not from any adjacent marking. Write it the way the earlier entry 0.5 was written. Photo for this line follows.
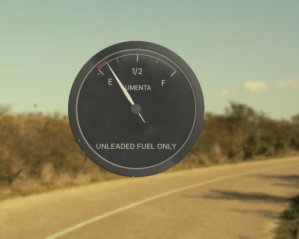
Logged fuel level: 0.125
